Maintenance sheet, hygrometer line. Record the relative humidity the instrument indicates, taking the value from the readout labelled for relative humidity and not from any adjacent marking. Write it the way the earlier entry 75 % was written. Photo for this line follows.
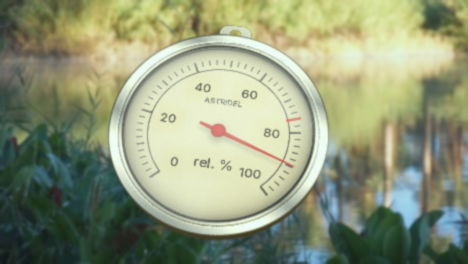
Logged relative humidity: 90 %
